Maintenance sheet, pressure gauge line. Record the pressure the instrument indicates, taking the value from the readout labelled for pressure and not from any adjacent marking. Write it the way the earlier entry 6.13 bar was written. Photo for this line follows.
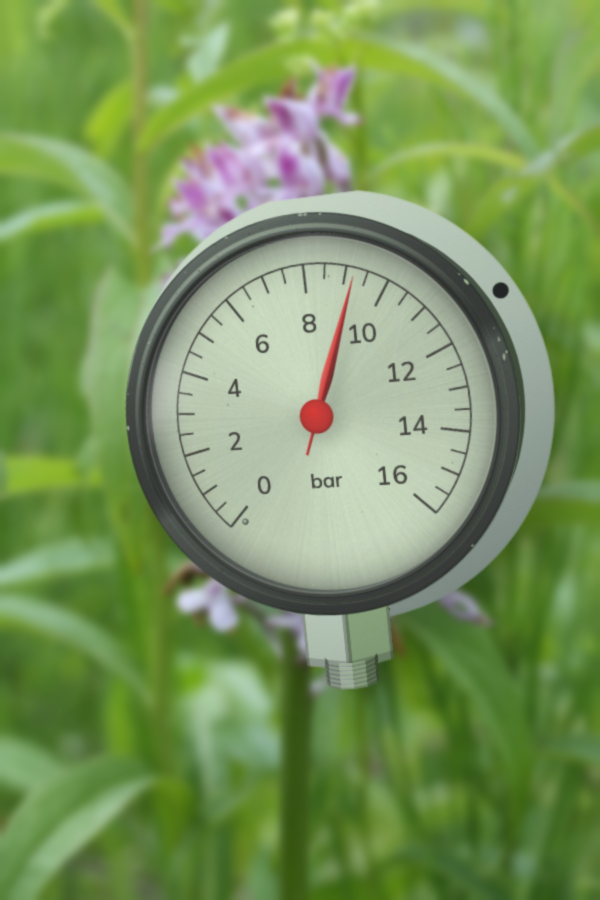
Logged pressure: 9.25 bar
